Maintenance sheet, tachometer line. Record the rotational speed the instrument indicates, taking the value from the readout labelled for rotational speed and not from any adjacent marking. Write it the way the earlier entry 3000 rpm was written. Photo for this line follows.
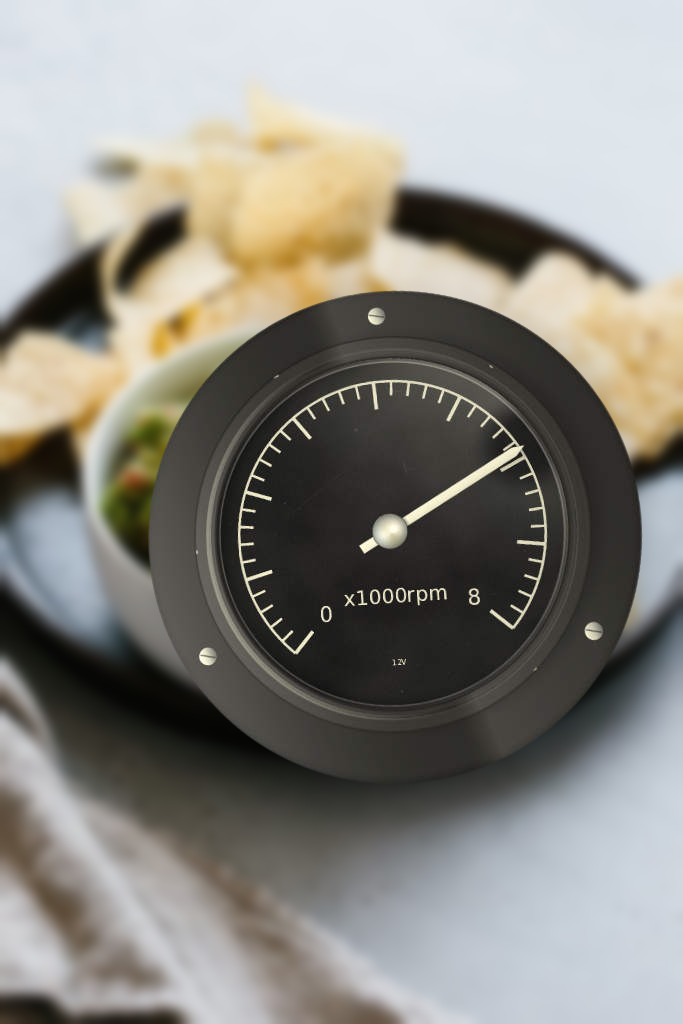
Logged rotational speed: 5900 rpm
